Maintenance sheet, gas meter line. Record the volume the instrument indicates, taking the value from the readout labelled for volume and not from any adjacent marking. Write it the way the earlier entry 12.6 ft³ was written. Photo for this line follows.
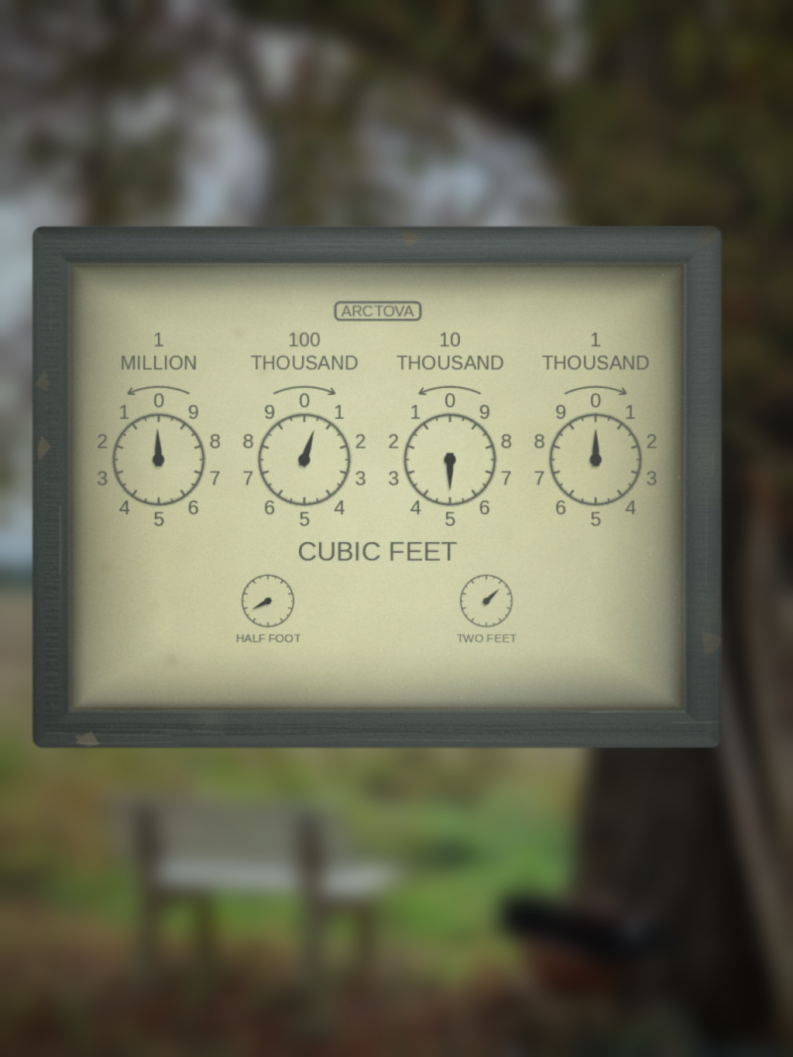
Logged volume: 5000 ft³
